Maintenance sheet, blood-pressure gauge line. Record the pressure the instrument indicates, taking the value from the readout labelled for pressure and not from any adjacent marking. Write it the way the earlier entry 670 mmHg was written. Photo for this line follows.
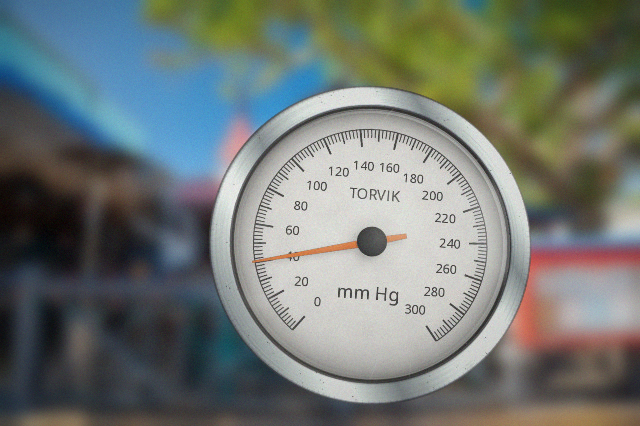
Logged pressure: 40 mmHg
